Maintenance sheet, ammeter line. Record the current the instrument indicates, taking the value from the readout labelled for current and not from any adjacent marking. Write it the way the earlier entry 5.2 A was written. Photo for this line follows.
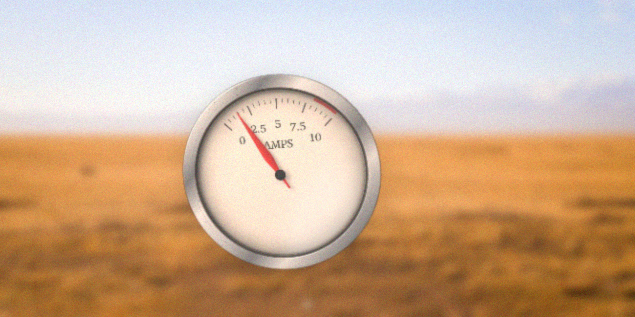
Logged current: 1.5 A
